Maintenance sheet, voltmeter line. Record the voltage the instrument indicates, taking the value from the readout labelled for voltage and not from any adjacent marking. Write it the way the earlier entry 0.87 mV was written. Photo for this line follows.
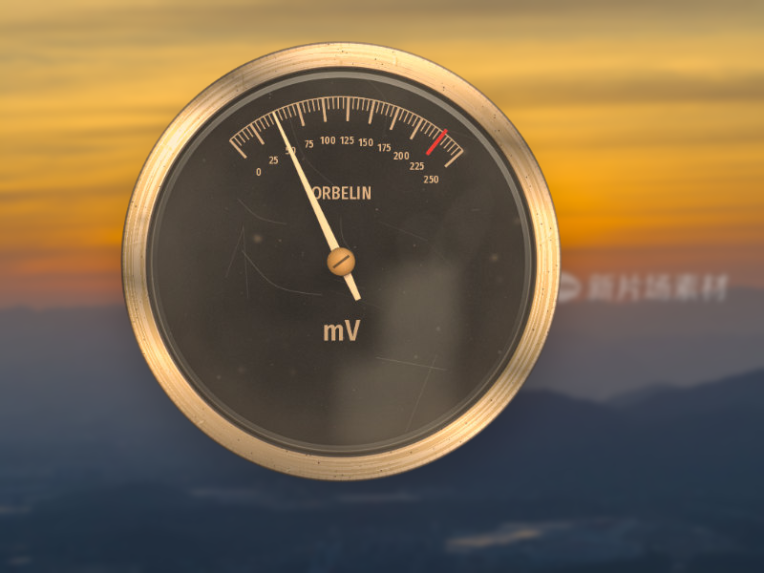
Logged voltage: 50 mV
